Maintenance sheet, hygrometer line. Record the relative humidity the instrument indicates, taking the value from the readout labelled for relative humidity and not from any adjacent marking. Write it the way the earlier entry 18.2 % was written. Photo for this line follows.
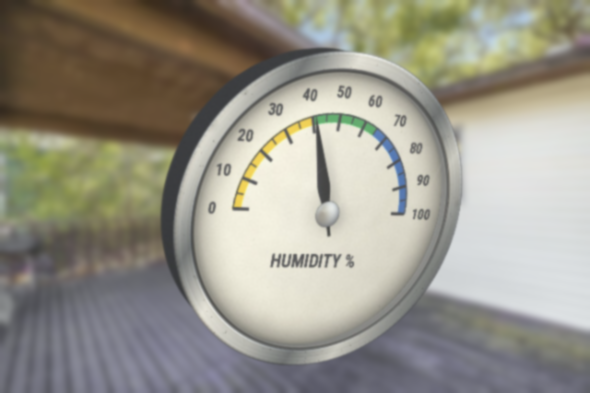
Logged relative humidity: 40 %
